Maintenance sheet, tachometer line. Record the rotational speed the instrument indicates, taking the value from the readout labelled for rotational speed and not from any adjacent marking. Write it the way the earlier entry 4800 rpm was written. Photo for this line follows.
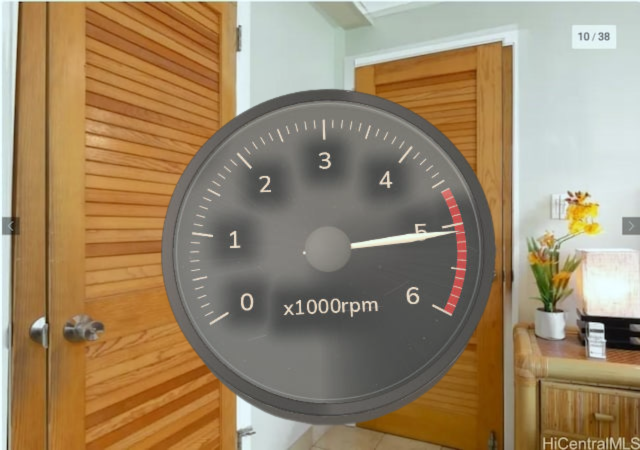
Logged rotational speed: 5100 rpm
